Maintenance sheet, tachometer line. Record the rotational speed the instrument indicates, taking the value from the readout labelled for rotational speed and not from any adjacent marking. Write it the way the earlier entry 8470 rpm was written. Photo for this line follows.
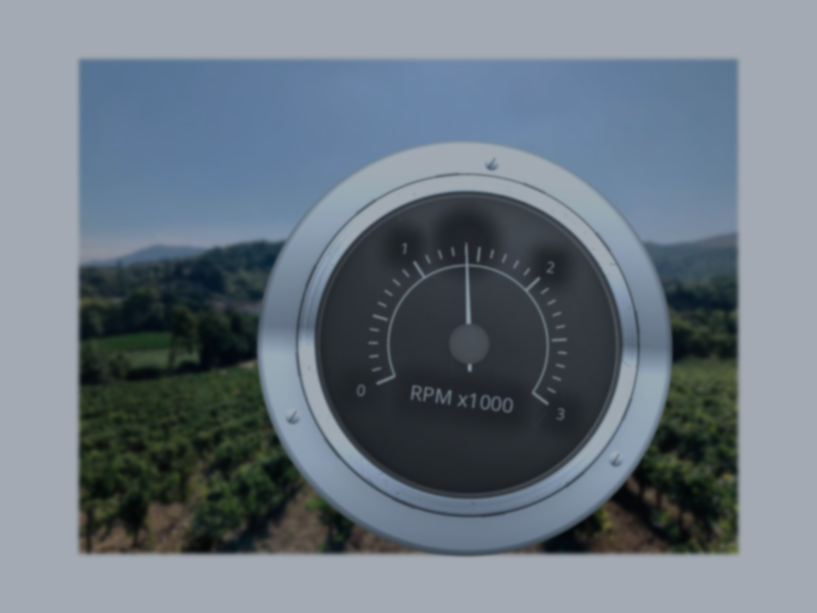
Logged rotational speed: 1400 rpm
